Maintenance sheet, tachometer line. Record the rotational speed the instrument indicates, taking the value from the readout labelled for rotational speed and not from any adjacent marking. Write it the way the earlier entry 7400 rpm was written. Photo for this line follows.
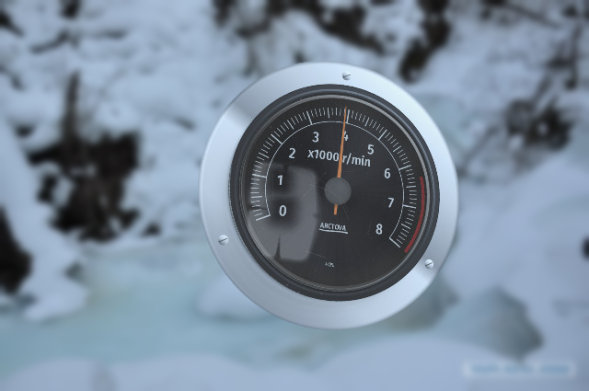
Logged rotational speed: 3900 rpm
